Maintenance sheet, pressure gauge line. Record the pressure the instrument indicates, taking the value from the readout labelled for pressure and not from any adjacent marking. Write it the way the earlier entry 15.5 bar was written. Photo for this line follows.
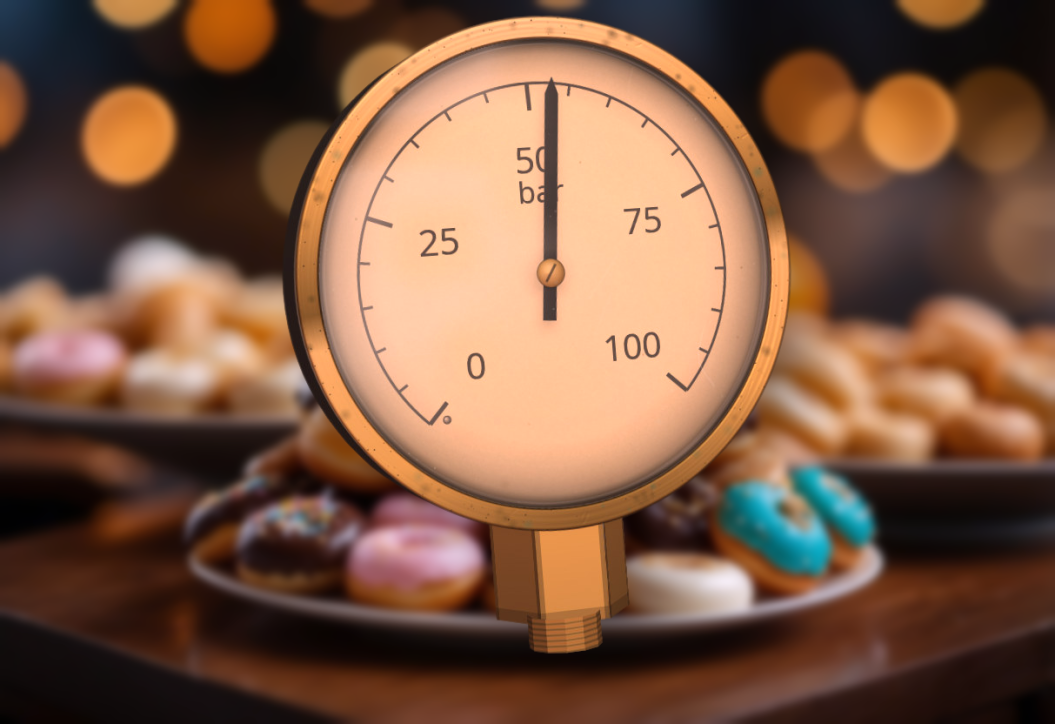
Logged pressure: 52.5 bar
